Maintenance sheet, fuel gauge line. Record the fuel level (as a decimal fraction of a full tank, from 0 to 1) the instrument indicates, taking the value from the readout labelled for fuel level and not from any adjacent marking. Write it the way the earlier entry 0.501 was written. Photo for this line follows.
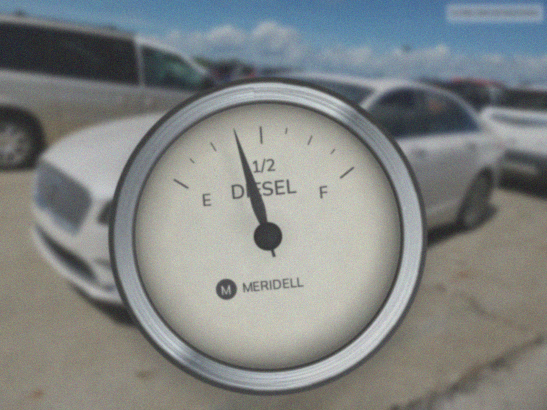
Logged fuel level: 0.375
